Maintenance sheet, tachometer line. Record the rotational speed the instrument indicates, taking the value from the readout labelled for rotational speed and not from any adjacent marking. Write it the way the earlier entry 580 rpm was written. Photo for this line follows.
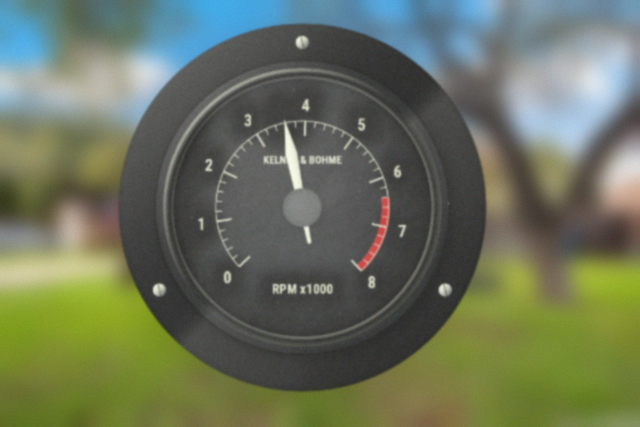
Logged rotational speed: 3600 rpm
